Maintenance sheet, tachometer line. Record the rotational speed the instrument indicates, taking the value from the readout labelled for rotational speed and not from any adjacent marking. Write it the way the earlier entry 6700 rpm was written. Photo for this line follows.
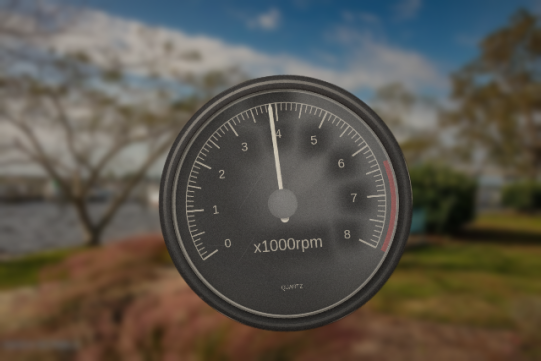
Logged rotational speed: 3900 rpm
